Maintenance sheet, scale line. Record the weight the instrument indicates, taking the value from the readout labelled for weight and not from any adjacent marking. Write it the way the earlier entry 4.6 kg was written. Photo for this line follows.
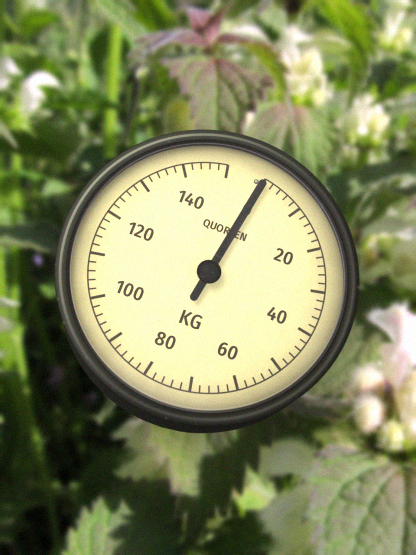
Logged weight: 0 kg
